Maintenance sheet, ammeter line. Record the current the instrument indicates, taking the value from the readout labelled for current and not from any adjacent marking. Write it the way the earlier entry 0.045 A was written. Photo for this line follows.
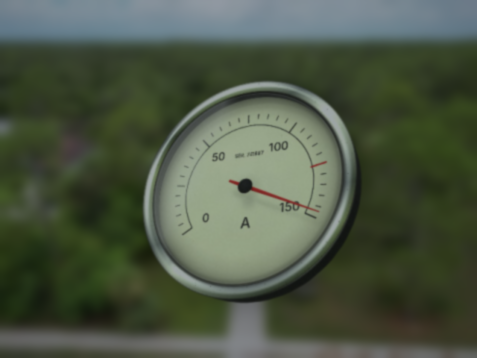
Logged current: 147.5 A
